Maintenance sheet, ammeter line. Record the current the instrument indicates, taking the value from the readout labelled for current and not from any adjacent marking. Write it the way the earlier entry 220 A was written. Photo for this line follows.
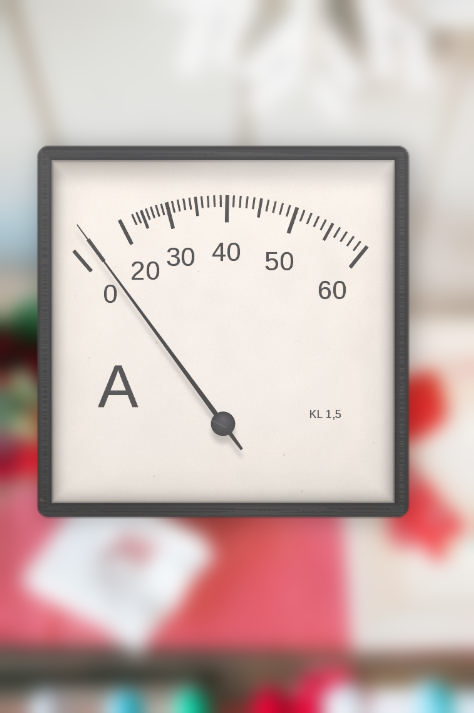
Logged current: 10 A
